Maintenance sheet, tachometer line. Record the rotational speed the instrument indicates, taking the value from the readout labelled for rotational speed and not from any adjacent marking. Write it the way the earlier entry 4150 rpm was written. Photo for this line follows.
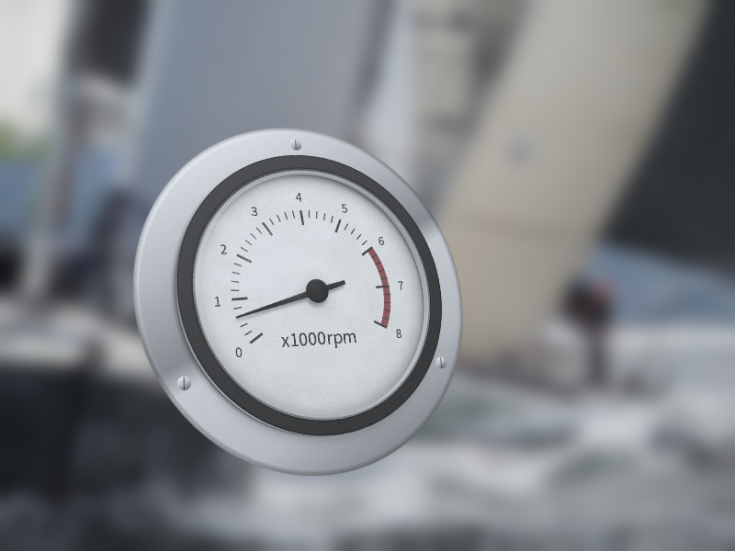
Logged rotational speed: 600 rpm
